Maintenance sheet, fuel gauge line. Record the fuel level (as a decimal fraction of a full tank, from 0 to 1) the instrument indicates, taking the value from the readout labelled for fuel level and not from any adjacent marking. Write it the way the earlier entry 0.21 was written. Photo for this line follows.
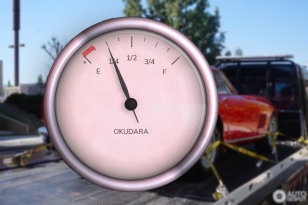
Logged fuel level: 0.25
